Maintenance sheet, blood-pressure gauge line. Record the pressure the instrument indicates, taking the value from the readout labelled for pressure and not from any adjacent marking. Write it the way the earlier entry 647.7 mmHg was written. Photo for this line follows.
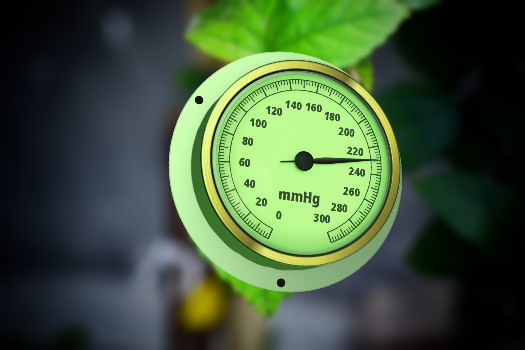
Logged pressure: 230 mmHg
